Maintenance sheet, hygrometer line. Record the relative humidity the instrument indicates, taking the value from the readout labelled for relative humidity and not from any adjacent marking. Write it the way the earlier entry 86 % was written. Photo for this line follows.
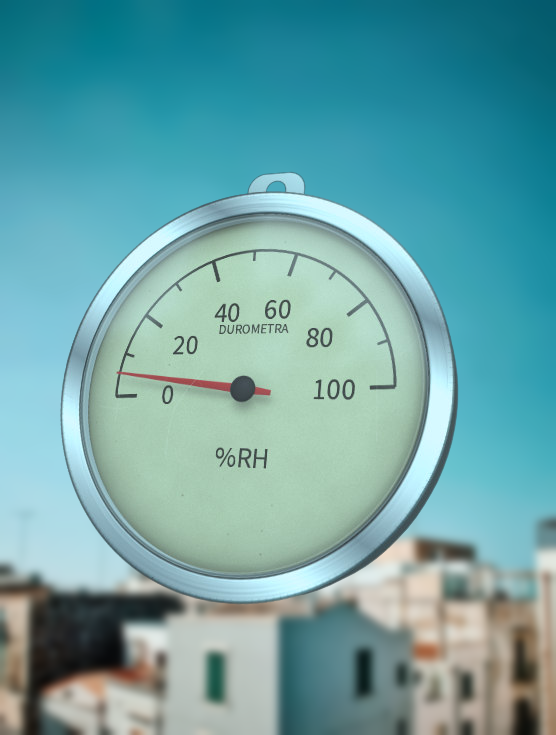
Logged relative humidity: 5 %
